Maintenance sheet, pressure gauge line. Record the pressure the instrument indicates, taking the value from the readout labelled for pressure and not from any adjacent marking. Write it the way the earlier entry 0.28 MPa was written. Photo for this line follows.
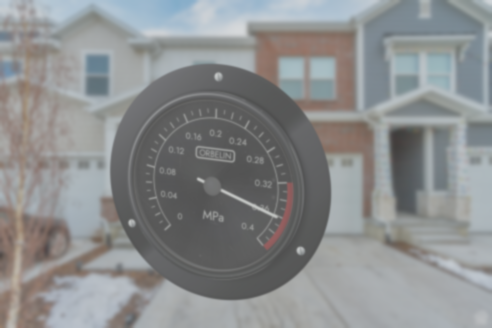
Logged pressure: 0.36 MPa
